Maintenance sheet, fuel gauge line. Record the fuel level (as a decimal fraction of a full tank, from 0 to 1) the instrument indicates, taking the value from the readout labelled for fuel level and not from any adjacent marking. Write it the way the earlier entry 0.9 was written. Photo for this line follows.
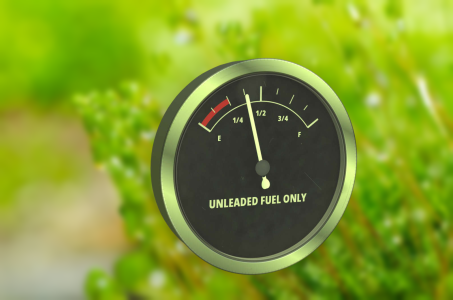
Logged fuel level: 0.375
